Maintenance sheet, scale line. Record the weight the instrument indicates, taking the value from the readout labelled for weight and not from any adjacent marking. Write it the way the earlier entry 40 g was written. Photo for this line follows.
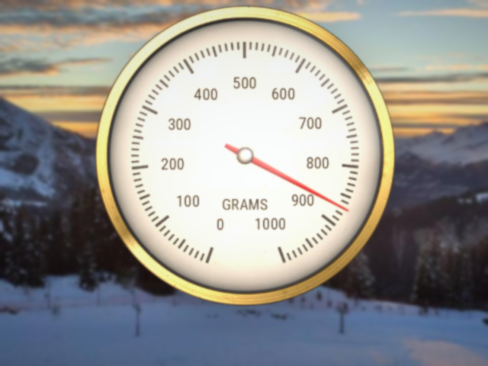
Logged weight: 870 g
